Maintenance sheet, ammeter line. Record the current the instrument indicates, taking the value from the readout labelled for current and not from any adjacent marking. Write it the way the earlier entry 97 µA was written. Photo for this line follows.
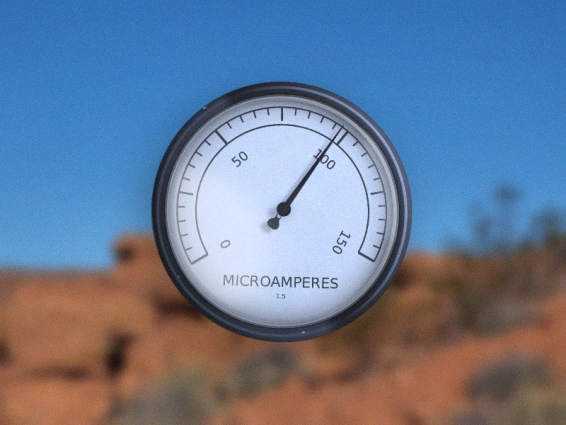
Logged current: 97.5 µA
